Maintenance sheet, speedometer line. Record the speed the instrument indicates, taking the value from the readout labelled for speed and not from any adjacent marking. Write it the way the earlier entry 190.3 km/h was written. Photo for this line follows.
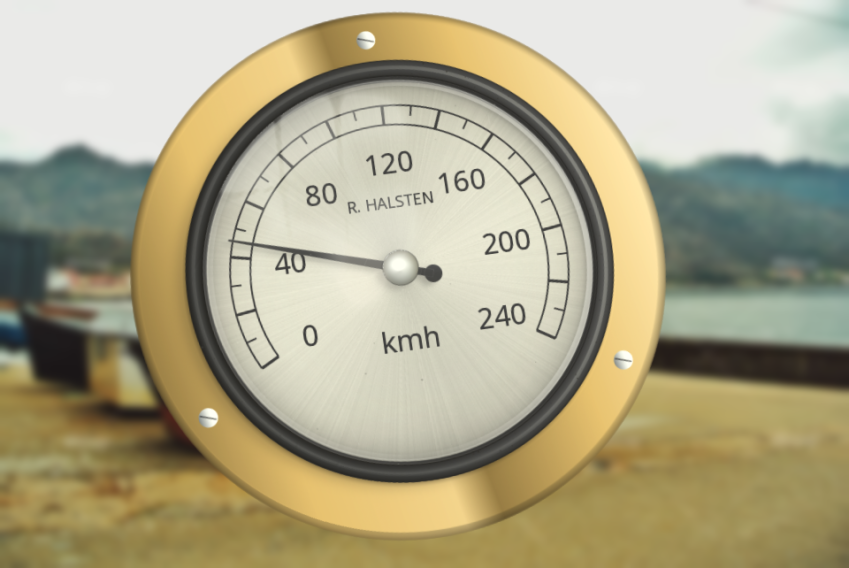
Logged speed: 45 km/h
